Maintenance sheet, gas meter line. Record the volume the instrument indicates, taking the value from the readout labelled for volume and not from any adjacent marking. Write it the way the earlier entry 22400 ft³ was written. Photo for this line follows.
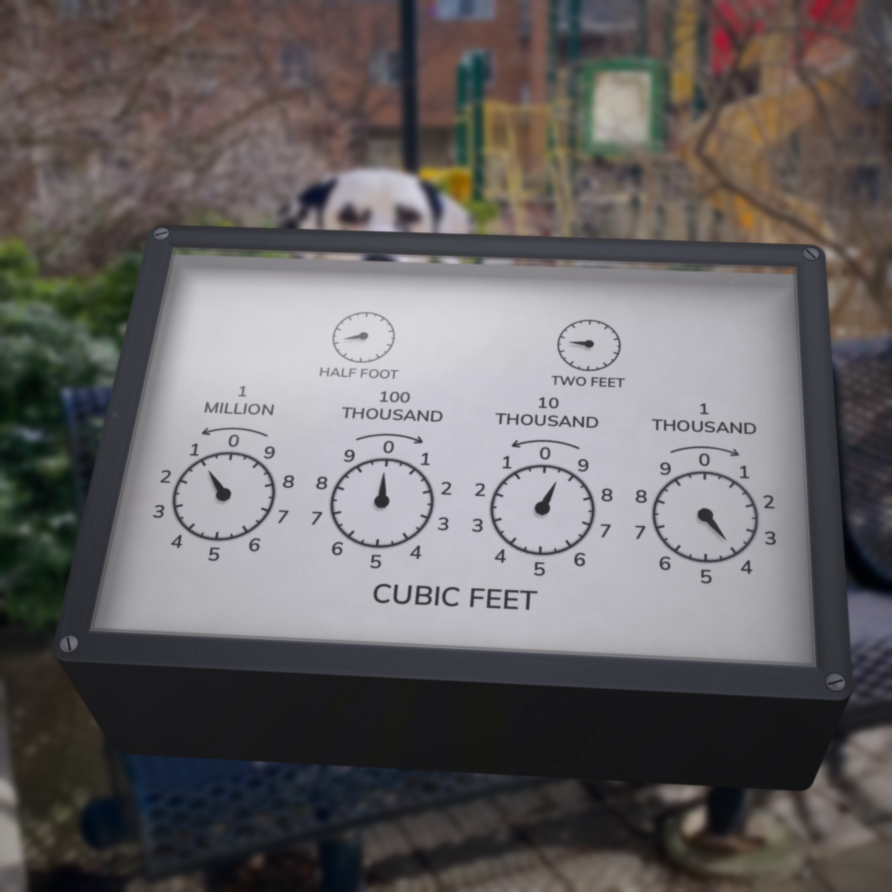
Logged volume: 99400 ft³
